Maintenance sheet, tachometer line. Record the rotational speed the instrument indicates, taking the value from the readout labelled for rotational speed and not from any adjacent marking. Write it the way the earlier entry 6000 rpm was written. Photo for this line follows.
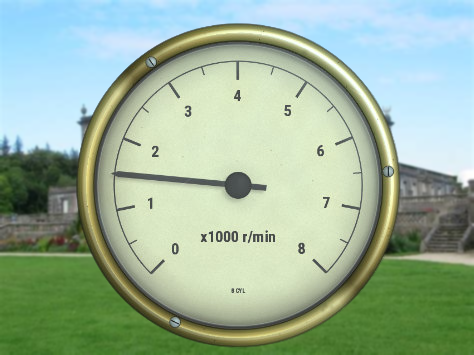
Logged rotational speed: 1500 rpm
